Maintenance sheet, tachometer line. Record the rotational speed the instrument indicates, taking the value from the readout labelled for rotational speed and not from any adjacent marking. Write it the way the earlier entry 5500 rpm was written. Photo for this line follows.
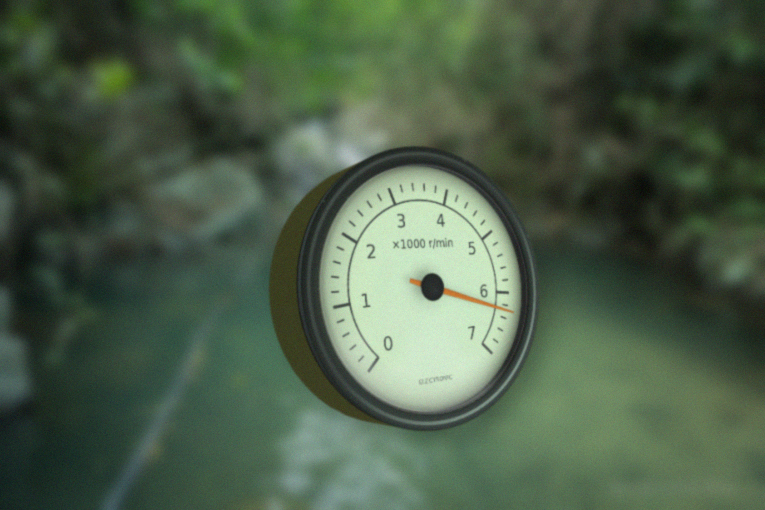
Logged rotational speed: 6300 rpm
